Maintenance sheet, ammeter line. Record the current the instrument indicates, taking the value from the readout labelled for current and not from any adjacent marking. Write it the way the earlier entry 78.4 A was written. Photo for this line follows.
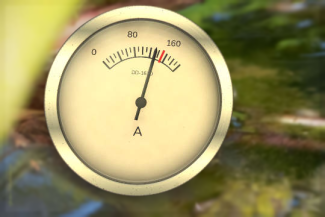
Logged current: 130 A
